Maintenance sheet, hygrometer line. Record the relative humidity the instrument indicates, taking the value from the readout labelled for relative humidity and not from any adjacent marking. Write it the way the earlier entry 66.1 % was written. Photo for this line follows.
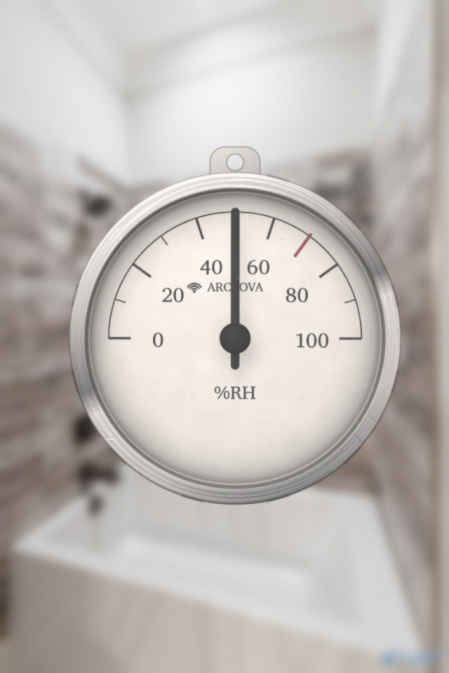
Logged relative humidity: 50 %
